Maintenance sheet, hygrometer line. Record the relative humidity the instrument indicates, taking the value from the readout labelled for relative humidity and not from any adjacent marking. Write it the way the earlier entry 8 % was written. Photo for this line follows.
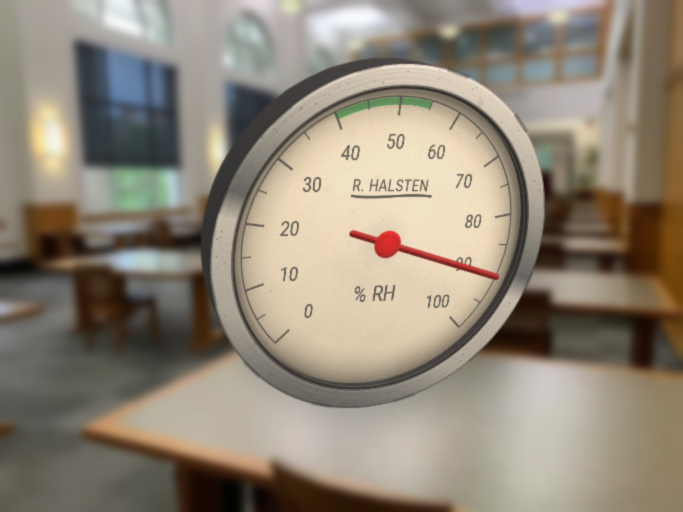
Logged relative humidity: 90 %
